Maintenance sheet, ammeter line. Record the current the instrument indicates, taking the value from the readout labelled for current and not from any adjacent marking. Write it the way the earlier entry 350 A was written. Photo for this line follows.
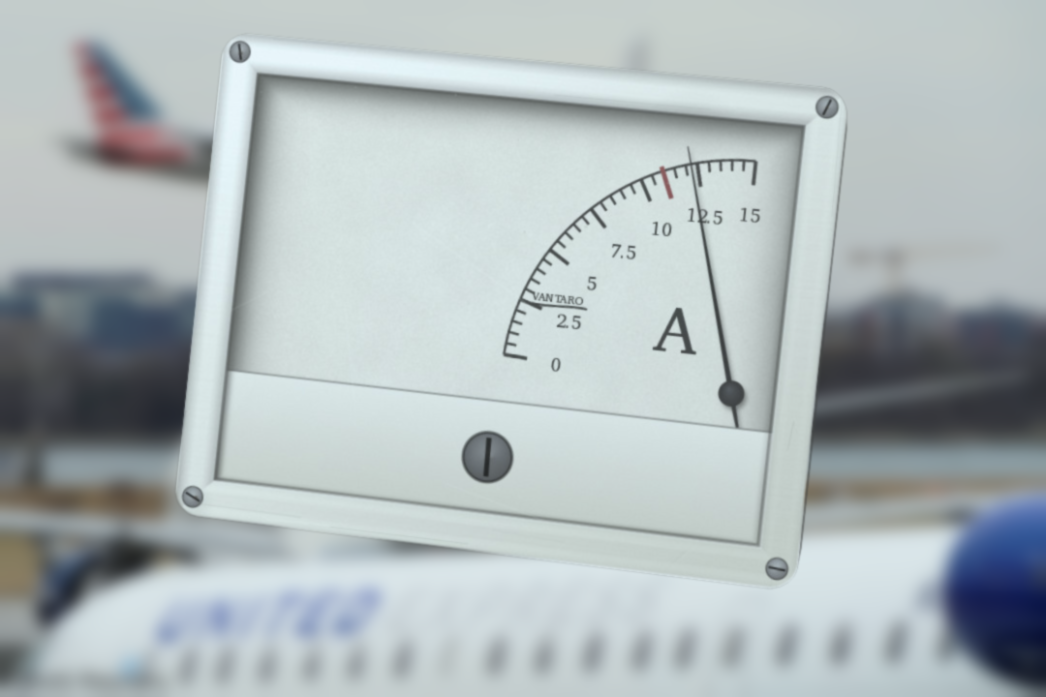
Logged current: 12.25 A
